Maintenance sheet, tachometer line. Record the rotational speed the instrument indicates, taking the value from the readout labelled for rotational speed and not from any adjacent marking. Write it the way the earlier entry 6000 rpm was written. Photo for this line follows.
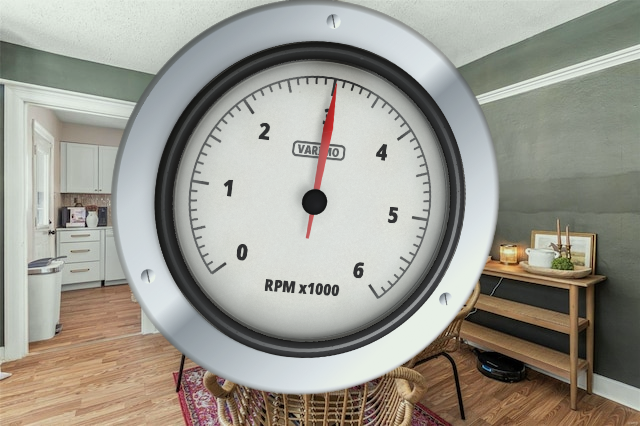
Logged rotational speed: 3000 rpm
